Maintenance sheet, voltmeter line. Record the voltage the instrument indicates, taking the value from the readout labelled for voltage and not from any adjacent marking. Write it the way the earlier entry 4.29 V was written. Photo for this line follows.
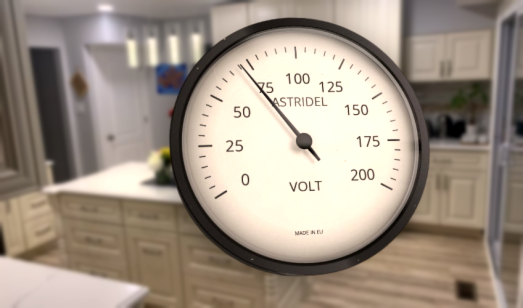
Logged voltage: 70 V
